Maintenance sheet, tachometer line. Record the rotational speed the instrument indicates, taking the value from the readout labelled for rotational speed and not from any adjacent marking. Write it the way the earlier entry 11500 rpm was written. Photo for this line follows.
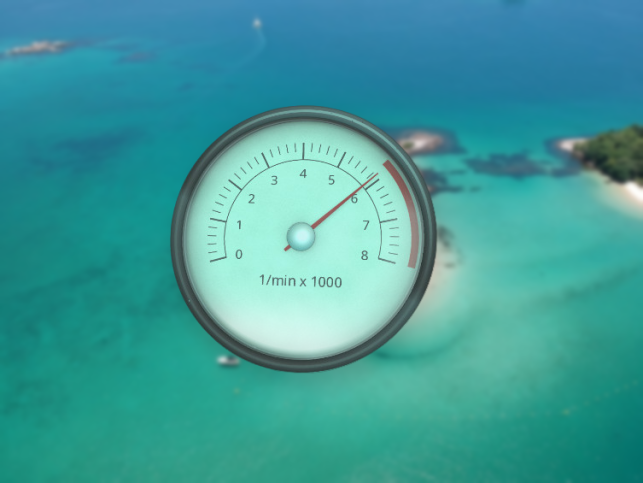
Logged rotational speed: 5900 rpm
